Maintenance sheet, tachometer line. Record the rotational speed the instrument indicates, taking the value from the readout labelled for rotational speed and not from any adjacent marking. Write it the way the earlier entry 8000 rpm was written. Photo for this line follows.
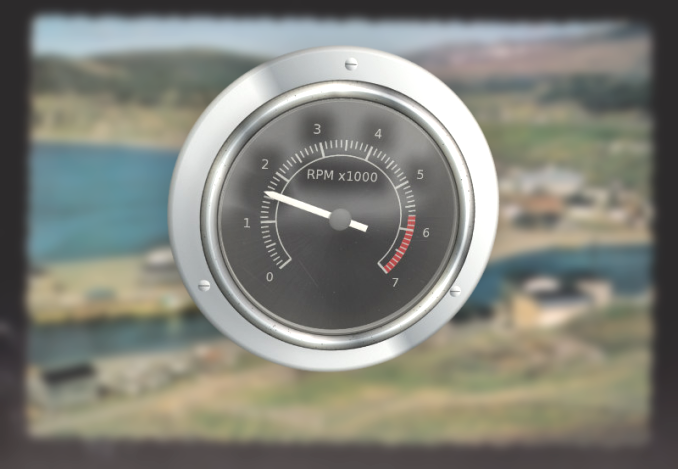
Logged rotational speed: 1600 rpm
